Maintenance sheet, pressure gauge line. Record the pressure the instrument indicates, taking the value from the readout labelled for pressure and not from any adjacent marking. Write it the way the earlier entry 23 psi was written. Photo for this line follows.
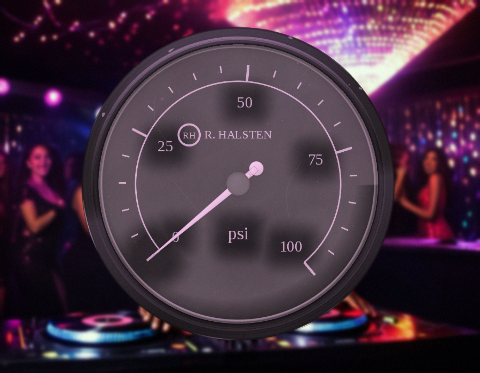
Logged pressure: 0 psi
